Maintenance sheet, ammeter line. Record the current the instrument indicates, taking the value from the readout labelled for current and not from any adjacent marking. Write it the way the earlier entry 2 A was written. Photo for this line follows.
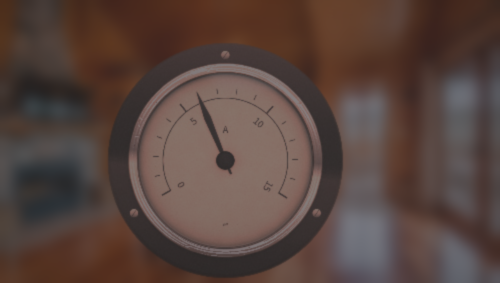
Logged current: 6 A
